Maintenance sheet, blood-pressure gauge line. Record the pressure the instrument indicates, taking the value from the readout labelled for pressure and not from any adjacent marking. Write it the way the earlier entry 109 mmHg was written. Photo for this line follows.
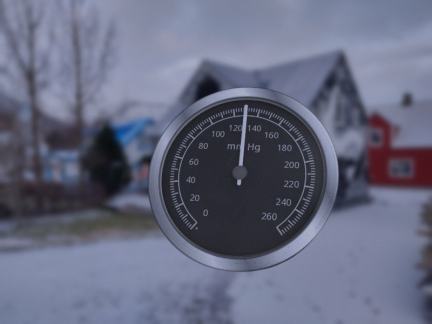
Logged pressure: 130 mmHg
